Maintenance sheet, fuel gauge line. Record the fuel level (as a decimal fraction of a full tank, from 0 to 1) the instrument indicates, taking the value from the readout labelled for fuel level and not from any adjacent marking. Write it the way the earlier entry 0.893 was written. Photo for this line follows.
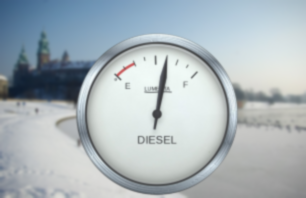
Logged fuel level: 0.625
